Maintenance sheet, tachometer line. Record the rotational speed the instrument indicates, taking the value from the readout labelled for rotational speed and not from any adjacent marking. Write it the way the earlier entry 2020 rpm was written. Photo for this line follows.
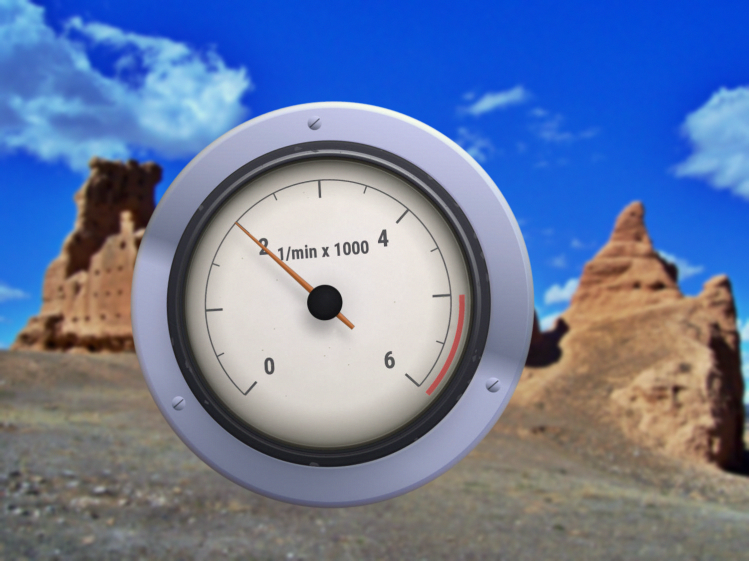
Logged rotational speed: 2000 rpm
